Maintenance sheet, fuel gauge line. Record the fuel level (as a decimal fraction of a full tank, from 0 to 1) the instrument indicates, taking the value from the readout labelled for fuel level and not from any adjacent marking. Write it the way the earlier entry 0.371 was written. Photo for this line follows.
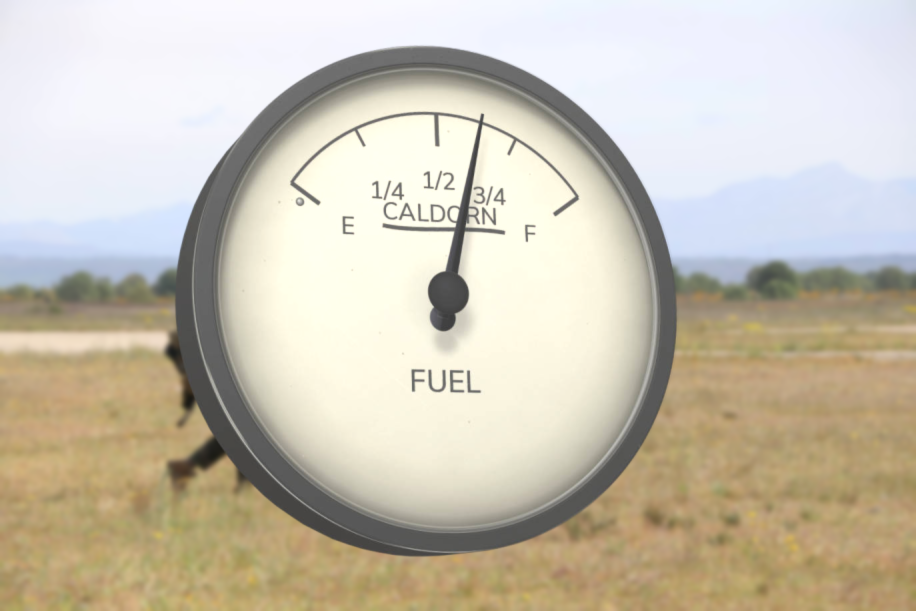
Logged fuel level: 0.625
